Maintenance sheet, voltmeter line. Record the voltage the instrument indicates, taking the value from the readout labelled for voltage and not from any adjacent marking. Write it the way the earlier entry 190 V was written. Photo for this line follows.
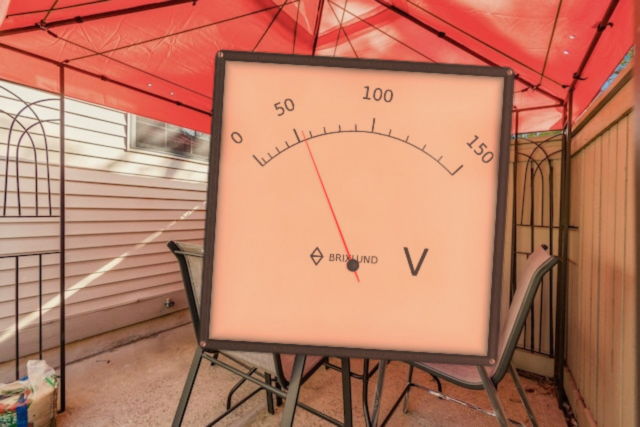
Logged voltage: 55 V
